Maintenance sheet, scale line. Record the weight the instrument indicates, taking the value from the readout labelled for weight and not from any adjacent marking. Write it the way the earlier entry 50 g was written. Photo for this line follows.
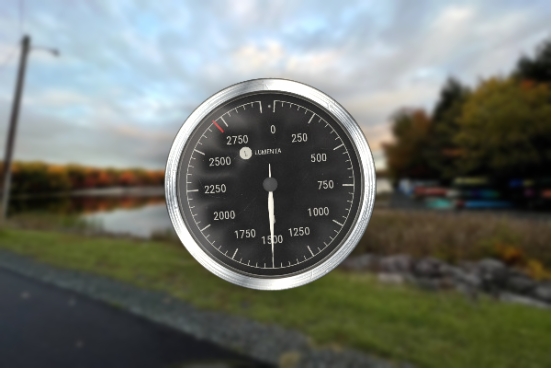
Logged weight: 1500 g
